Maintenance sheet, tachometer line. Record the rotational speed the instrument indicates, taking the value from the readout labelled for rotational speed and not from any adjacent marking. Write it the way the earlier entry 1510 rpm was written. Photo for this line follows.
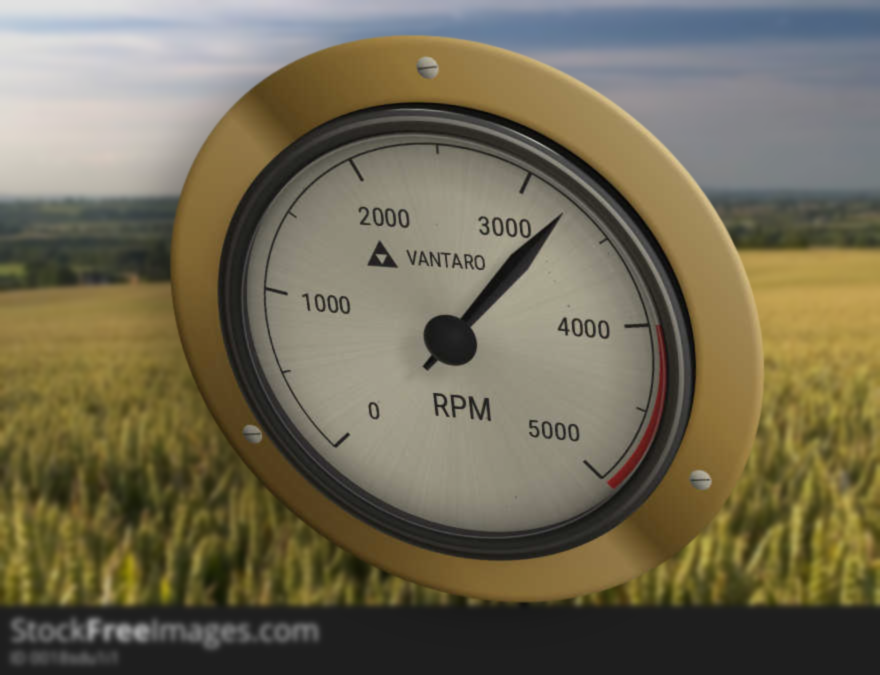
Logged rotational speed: 3250 rpm
